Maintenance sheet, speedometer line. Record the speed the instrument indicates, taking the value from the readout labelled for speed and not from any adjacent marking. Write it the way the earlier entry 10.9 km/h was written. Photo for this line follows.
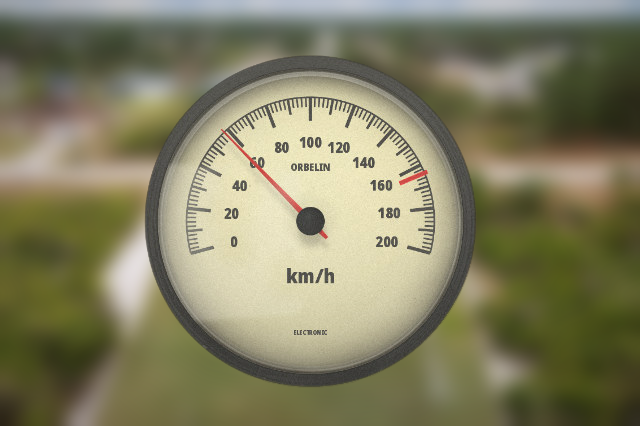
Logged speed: 58 km/h
